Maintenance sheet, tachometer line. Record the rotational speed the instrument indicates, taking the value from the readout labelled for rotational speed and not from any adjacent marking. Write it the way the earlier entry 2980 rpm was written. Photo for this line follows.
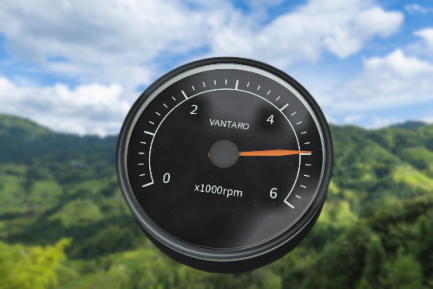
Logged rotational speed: 5000 rpm
